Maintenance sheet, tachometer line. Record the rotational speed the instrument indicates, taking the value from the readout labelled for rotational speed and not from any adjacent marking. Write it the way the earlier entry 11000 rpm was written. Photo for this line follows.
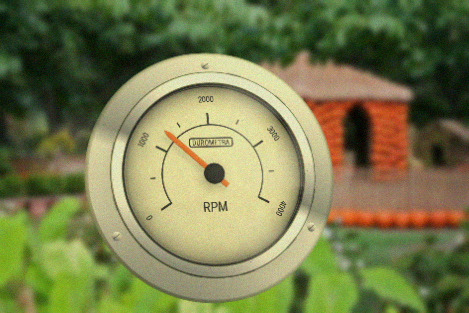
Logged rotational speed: 1250 rpm
